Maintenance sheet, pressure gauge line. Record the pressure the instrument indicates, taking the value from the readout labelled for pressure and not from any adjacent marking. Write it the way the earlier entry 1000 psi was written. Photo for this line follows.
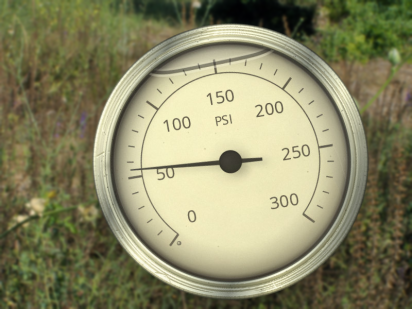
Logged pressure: 55 psi
